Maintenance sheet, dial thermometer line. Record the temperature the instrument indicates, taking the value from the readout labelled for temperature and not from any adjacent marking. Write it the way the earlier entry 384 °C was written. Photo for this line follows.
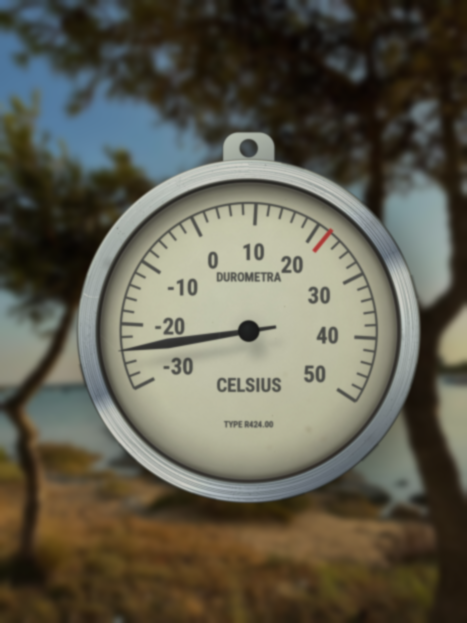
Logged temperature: -24 °C
